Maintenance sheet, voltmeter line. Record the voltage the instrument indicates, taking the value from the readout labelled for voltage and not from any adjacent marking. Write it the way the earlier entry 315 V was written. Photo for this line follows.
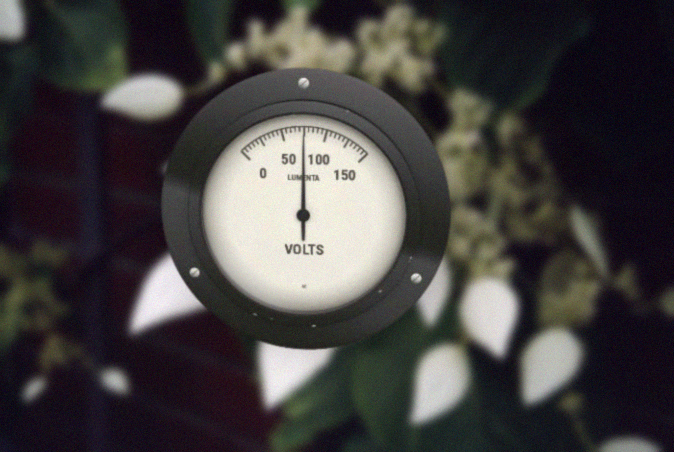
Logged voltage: 75 V
